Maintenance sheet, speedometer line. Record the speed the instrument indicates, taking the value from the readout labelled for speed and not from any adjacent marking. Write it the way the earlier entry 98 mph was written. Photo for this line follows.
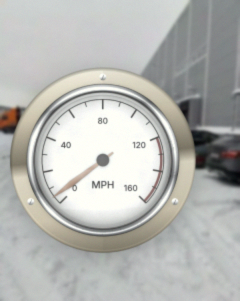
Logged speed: 5 mph
